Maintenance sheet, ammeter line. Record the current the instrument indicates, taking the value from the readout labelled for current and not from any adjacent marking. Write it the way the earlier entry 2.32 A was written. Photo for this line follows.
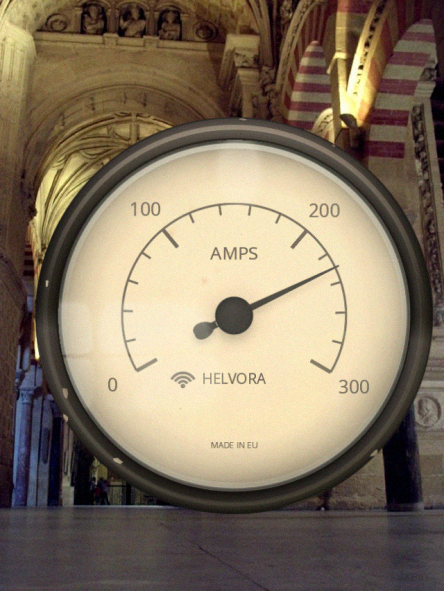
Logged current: 230 A
